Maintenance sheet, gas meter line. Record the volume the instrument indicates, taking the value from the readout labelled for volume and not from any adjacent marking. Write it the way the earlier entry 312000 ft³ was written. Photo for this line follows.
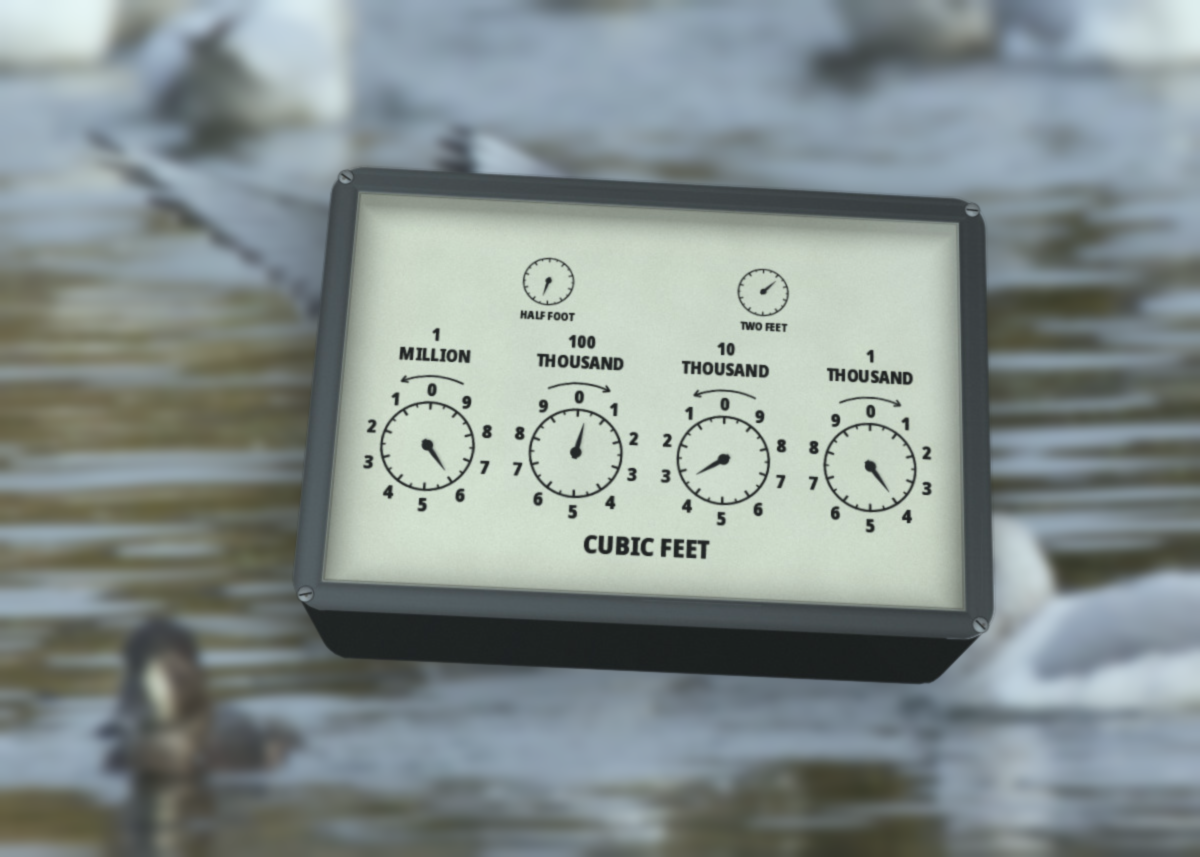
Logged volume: 603400 ft³
